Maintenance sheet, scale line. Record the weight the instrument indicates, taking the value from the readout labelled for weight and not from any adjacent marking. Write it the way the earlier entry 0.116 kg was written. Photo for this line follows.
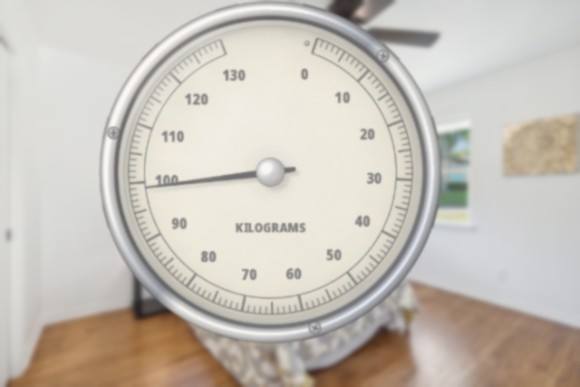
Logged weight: 99 kg
